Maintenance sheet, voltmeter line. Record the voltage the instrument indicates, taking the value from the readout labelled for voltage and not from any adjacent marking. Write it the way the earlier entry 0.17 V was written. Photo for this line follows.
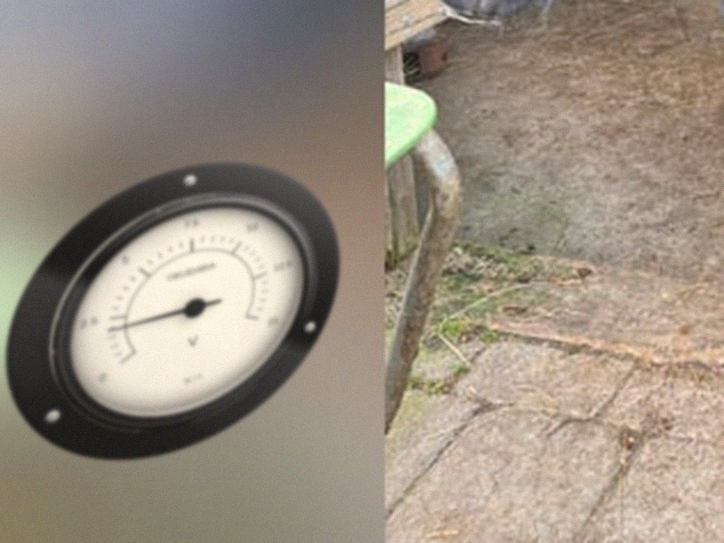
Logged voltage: 2 V
